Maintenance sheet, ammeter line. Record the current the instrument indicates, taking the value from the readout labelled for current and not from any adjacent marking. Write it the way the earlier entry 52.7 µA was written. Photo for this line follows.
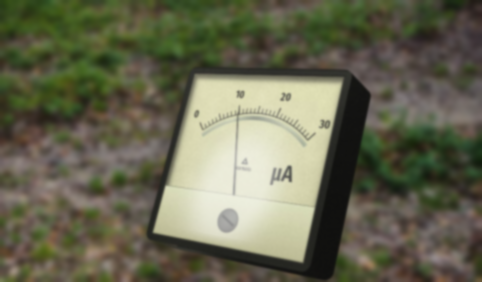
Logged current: 10 µA
